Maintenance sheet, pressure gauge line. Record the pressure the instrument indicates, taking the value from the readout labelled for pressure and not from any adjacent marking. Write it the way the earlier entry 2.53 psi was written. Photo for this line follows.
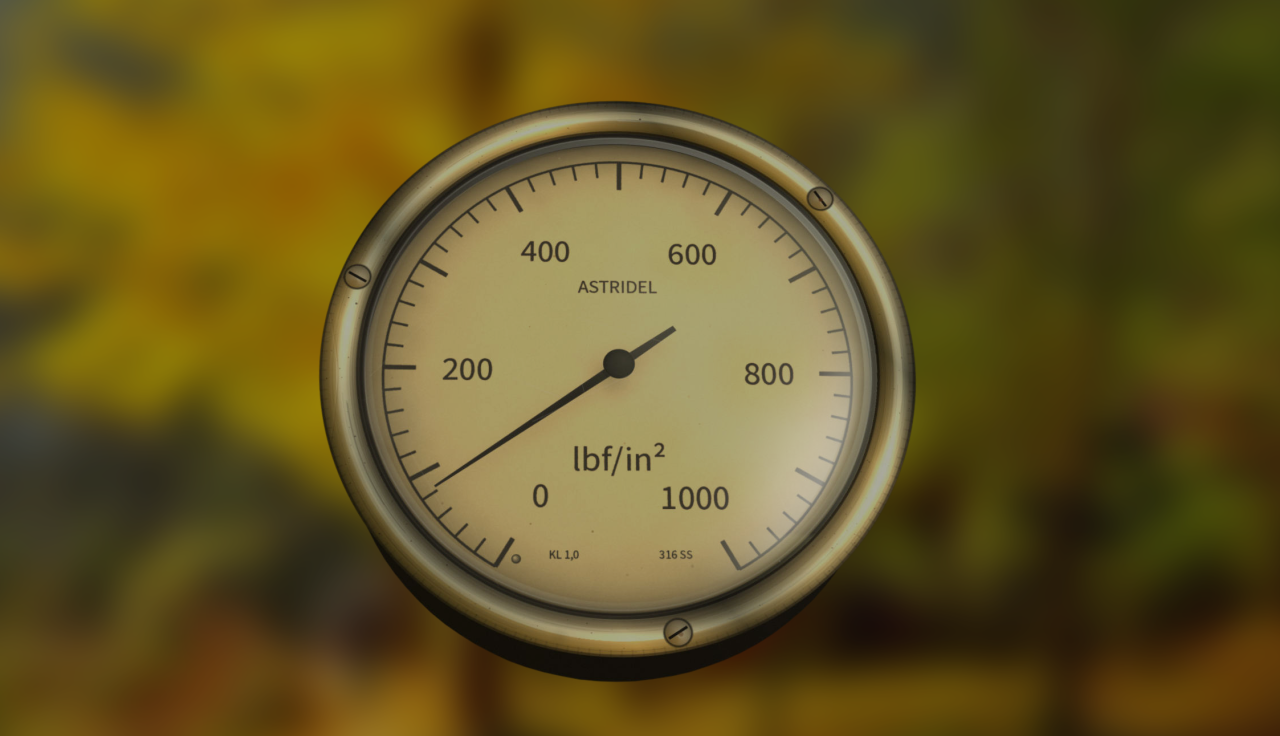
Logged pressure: 80 psi
